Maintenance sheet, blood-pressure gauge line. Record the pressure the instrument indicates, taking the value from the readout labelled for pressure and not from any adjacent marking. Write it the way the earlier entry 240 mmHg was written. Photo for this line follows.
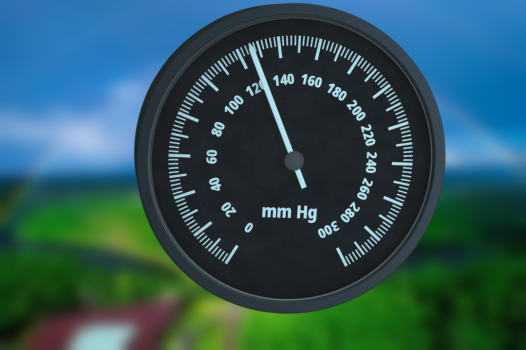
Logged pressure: 126 mmHg
